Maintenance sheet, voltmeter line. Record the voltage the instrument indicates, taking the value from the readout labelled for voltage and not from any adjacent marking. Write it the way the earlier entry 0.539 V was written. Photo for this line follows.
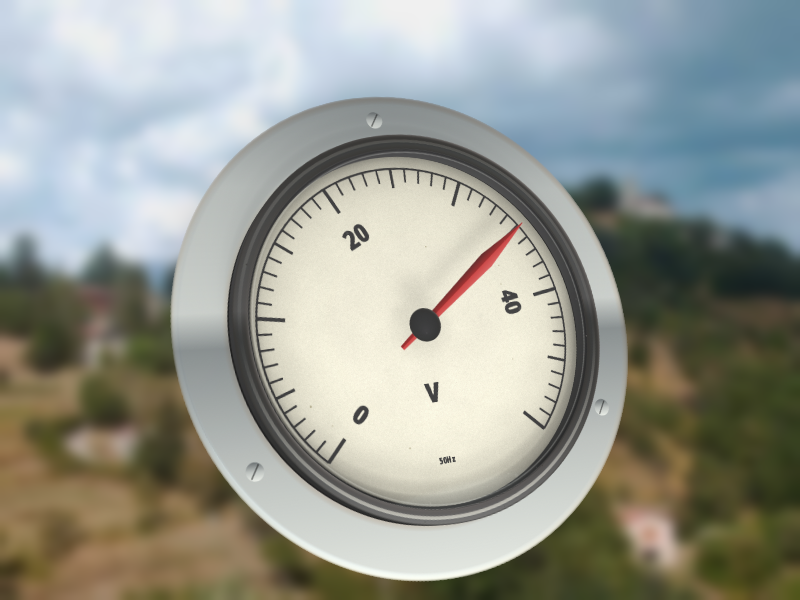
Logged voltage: 35 V
